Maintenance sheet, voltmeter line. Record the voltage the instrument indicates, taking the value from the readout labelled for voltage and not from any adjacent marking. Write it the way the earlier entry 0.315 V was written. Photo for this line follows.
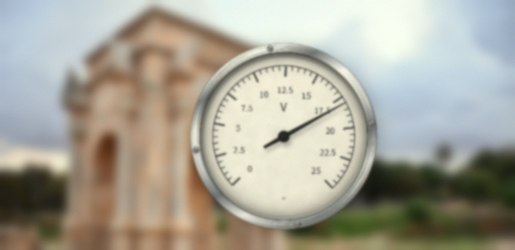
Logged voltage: 18 V
